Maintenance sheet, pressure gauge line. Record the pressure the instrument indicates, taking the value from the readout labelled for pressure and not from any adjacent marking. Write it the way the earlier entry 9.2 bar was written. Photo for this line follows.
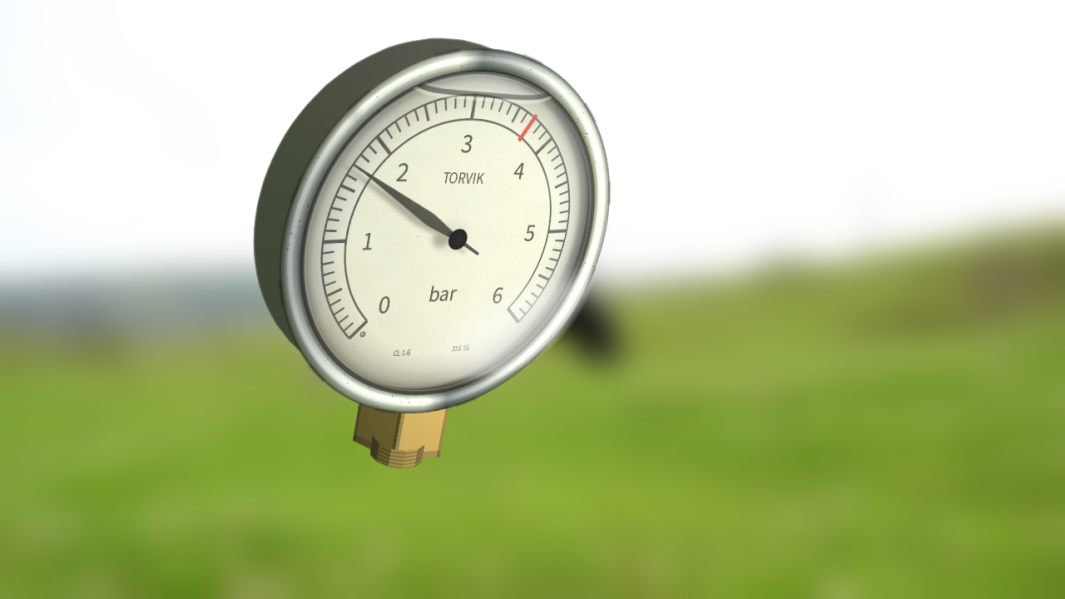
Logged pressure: 1.7 bar
